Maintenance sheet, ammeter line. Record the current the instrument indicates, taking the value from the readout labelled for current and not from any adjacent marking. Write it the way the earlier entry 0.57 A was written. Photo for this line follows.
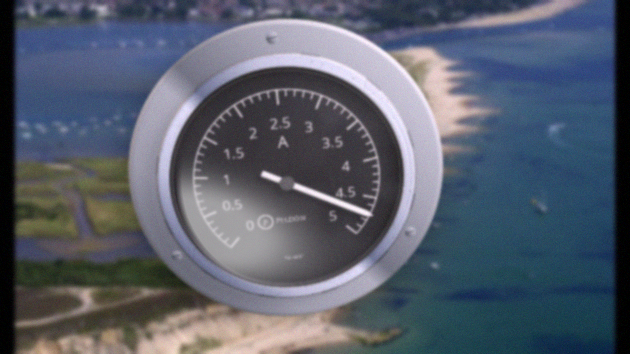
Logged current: 4.7 A
